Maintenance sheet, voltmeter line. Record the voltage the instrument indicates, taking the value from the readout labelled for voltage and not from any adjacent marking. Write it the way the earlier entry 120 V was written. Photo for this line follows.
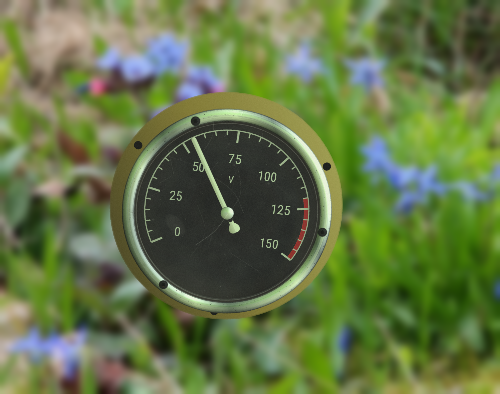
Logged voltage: 55 V
